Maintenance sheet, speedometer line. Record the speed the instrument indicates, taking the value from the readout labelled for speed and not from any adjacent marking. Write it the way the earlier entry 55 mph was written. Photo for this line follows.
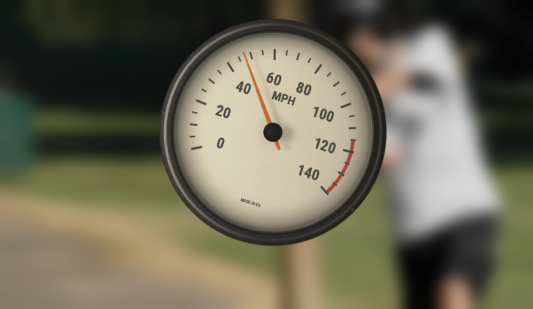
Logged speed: 47.5 mph
